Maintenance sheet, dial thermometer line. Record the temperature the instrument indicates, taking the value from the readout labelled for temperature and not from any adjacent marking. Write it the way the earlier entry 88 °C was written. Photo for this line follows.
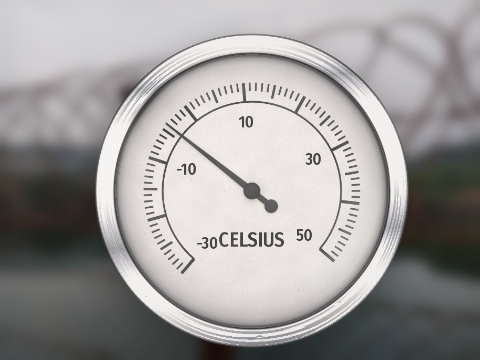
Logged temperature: -4 °C
